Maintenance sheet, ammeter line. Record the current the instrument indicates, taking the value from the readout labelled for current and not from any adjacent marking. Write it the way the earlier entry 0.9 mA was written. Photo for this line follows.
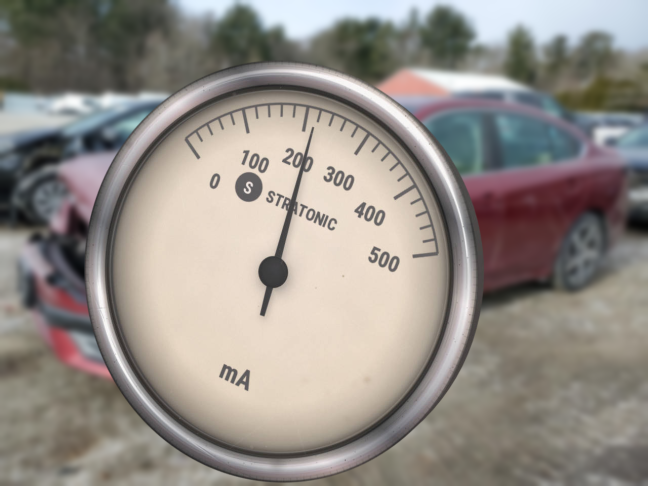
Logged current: 220 mA
